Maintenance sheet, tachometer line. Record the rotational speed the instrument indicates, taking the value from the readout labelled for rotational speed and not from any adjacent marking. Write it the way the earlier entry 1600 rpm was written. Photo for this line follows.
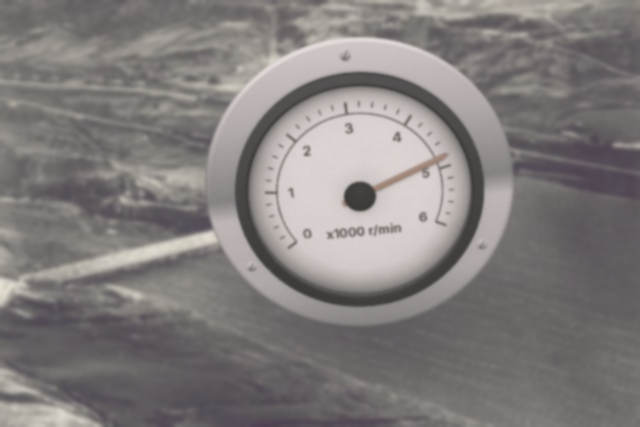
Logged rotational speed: 4800 rpm
